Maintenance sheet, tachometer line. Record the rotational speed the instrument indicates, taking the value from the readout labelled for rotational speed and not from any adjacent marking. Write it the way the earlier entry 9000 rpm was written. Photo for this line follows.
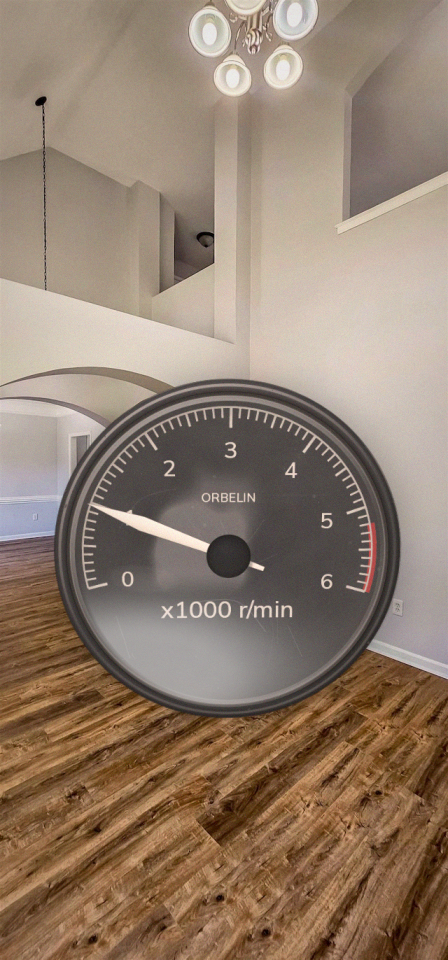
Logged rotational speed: 1000 rpm
